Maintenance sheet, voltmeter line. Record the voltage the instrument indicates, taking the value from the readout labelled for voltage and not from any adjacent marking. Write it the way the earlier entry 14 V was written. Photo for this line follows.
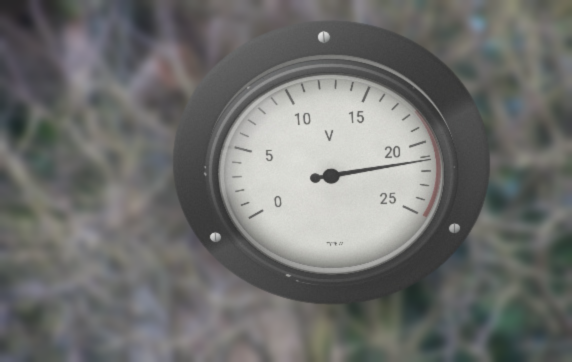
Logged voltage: 21 V
